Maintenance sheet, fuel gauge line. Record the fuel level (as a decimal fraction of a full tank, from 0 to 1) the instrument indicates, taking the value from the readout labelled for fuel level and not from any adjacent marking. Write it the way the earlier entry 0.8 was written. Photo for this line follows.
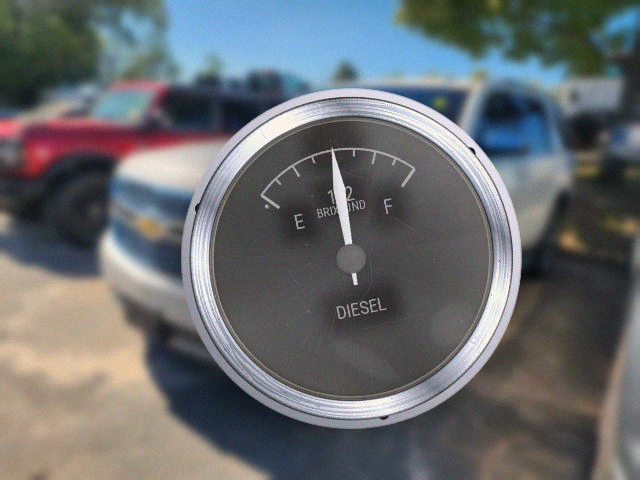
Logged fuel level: 0.5
